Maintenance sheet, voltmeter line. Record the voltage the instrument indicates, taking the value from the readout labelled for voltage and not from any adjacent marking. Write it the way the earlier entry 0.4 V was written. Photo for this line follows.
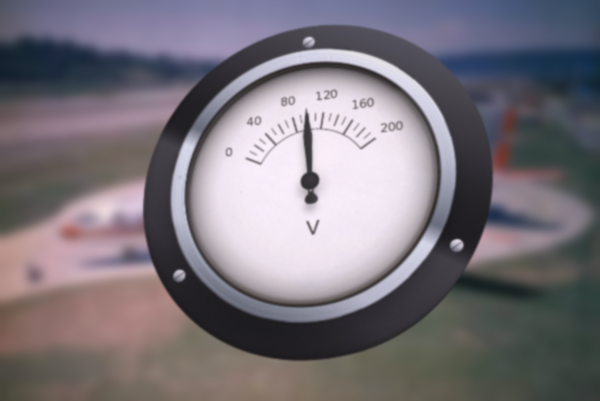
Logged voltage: 100 V
